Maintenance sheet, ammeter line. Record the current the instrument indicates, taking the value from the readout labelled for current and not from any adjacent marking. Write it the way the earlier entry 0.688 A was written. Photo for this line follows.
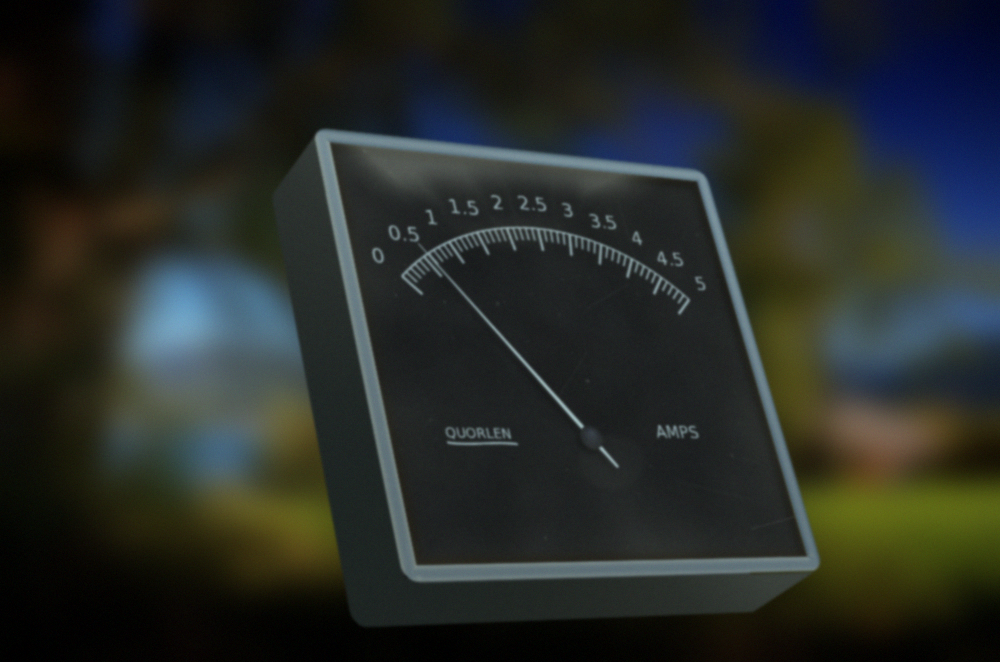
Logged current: 0.5 A
